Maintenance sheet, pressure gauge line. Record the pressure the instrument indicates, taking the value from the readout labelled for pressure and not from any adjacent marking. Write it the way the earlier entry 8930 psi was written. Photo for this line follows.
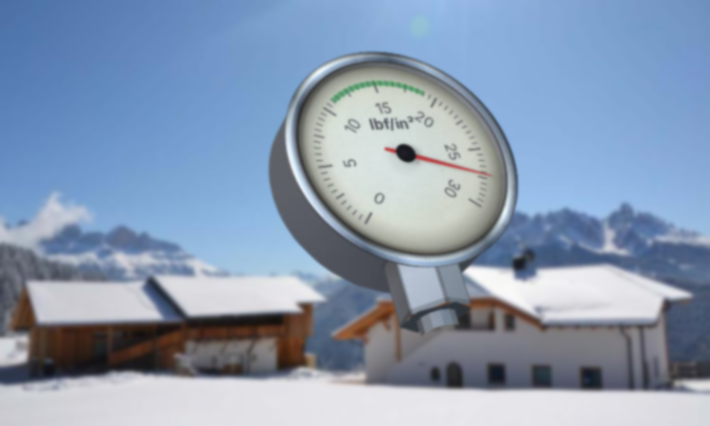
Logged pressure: 27.5 psi
